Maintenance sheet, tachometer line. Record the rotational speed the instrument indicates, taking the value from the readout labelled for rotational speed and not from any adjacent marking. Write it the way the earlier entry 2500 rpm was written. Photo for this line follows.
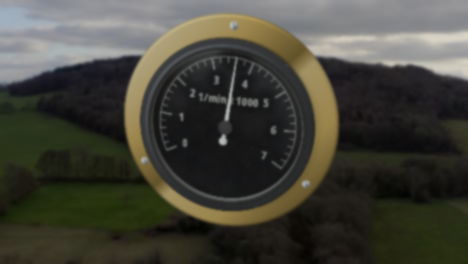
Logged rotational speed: 3600 rpm
